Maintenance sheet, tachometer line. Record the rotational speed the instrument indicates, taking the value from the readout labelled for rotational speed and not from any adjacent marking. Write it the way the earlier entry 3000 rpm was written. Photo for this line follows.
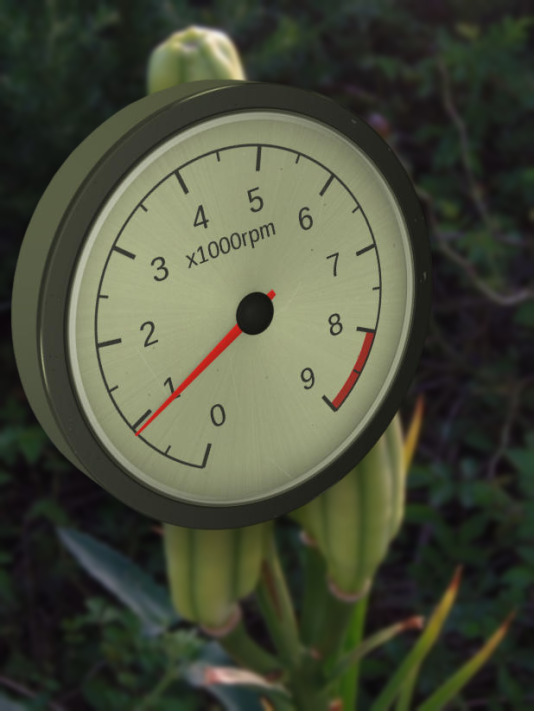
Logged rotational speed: 1000 rpm
